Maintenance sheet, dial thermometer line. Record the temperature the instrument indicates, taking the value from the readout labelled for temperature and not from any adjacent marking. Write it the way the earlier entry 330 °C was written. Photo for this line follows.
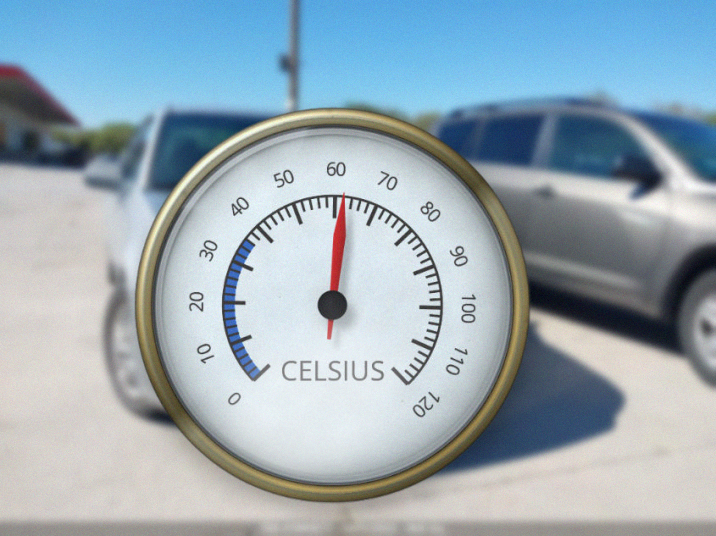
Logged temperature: 62 °C
